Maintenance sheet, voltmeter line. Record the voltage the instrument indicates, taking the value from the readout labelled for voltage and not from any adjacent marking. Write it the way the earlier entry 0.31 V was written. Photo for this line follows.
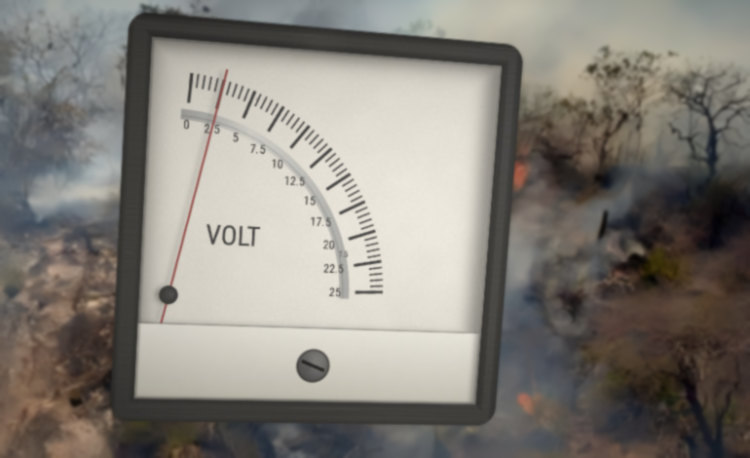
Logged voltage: 2.5 V
